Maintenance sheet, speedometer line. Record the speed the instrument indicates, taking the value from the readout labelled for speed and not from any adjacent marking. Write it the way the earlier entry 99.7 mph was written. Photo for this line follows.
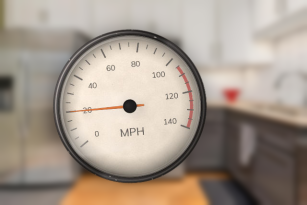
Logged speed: 20 mph
